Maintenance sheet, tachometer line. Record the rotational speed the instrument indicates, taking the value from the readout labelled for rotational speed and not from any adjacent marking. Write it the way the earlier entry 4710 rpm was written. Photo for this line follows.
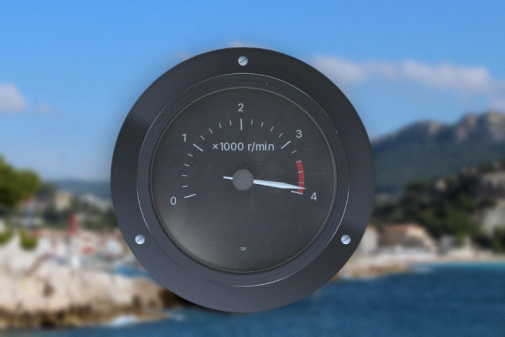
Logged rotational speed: 3900 rpm
